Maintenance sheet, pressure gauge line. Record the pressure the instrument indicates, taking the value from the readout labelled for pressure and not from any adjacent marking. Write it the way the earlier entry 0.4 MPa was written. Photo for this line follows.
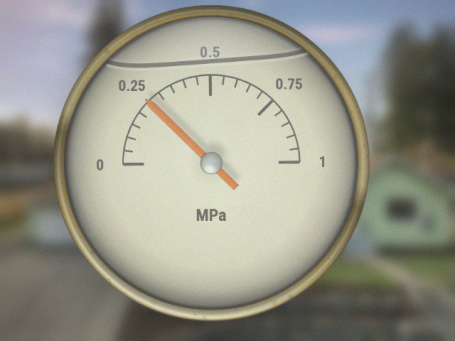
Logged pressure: 0.25 MPa
